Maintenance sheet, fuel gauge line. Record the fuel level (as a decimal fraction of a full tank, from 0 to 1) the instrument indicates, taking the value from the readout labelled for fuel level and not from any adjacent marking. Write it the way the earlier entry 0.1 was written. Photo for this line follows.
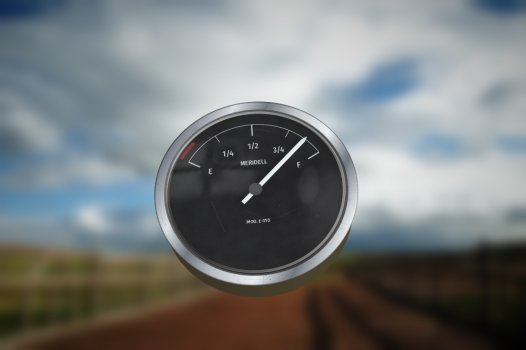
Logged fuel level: 0.875
